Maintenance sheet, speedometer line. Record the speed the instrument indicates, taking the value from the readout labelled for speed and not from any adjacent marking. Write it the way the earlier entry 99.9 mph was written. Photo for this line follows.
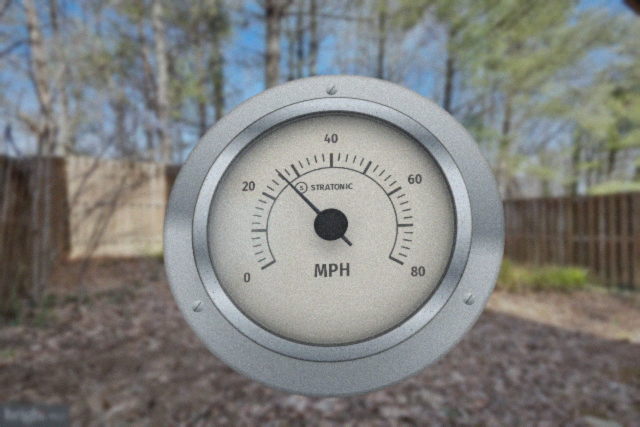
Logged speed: 26 mph
